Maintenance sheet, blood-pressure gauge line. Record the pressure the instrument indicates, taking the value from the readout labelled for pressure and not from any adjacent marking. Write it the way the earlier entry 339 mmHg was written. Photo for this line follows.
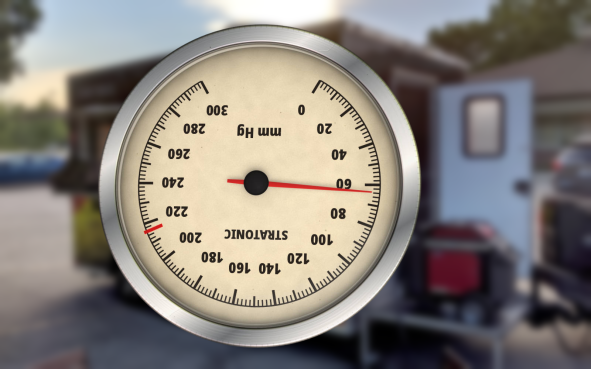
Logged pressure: 64 mmHg
